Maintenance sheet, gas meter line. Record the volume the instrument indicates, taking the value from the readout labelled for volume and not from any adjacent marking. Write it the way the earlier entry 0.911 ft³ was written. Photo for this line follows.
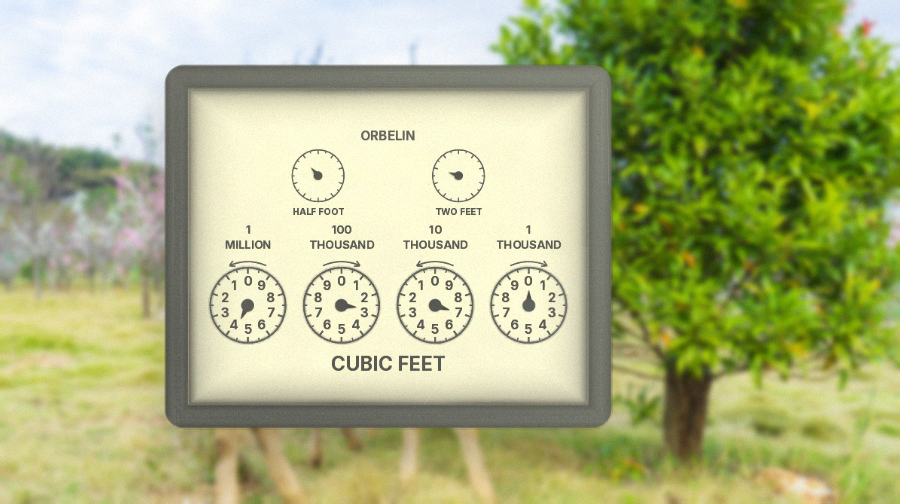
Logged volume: 427000 ft³
